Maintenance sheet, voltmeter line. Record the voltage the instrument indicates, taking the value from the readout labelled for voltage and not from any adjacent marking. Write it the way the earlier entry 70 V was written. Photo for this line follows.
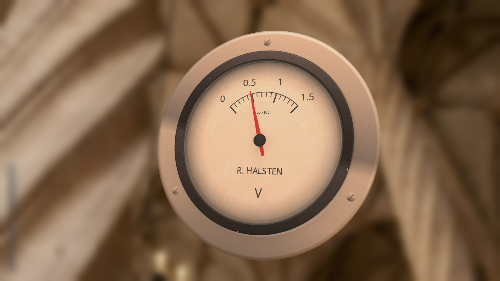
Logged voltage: 0.5 V
